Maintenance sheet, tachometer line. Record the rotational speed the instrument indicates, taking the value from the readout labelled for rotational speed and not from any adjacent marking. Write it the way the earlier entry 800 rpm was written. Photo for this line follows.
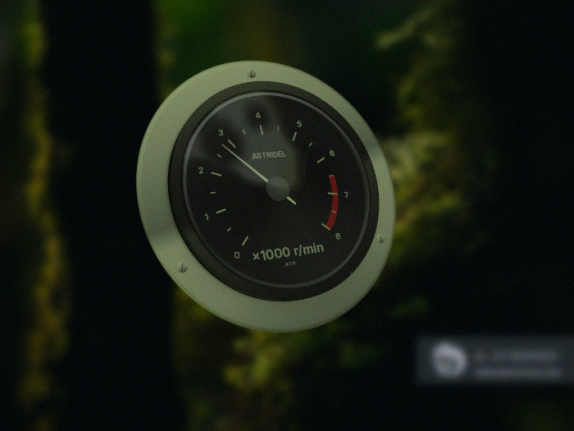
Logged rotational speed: 2750 rpm
